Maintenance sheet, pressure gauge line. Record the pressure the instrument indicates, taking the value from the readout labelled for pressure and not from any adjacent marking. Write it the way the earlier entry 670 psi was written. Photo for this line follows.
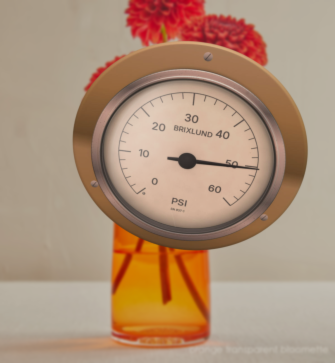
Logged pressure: 50 psi
